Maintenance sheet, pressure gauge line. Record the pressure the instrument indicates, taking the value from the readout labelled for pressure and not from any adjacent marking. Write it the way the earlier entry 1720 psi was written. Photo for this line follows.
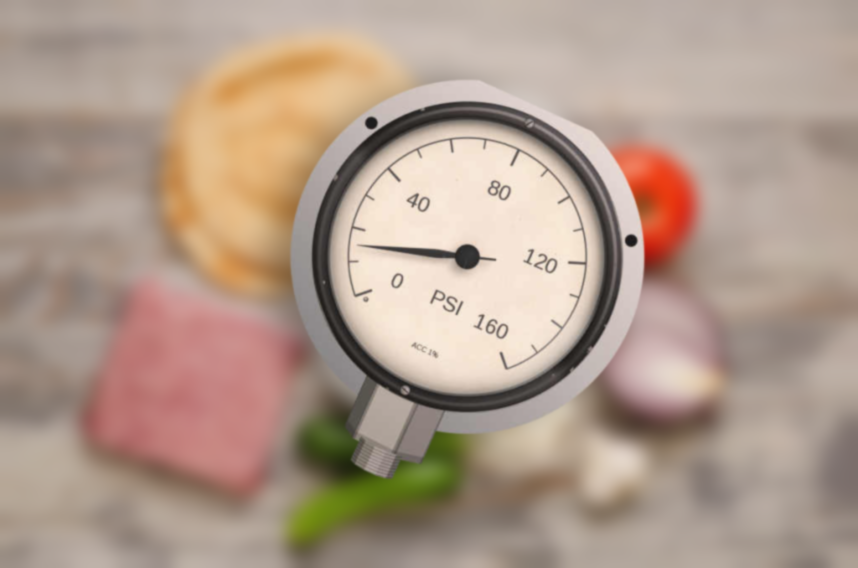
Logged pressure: 15 psi
